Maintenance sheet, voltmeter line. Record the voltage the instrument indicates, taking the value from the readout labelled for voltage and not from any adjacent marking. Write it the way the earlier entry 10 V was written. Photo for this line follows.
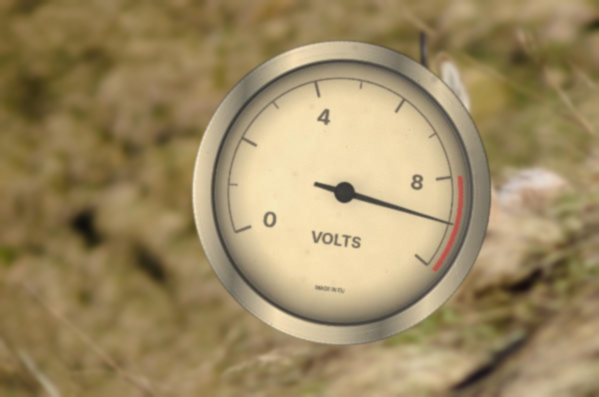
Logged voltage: 9 V
